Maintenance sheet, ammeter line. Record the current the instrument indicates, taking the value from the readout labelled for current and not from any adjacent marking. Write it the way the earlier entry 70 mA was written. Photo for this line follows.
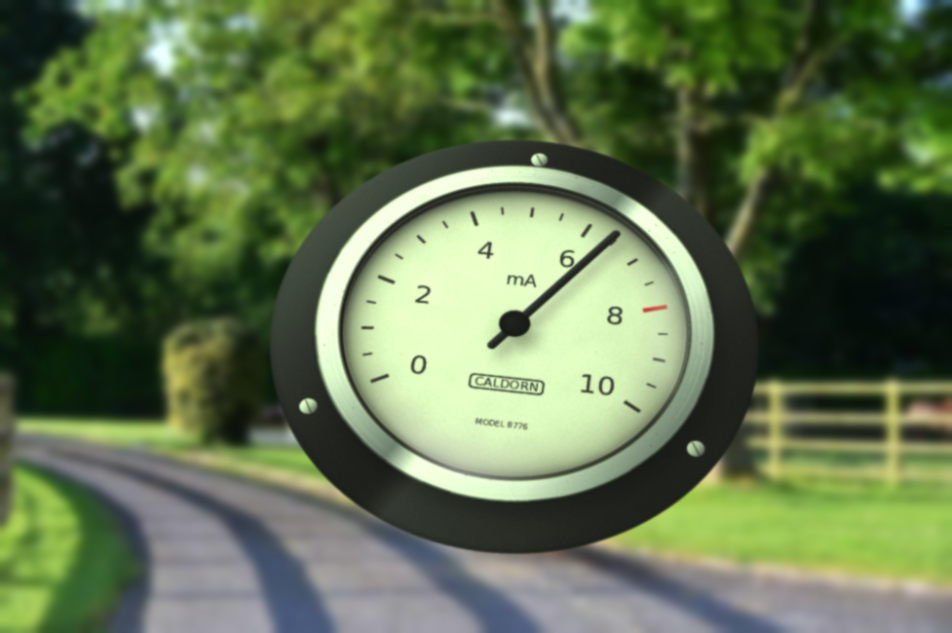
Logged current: 6.5 mA
